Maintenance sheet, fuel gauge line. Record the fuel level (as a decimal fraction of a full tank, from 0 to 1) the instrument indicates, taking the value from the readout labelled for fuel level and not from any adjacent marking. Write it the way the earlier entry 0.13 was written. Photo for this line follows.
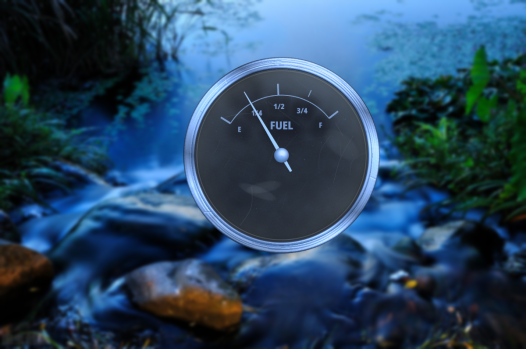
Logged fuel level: 0.25
